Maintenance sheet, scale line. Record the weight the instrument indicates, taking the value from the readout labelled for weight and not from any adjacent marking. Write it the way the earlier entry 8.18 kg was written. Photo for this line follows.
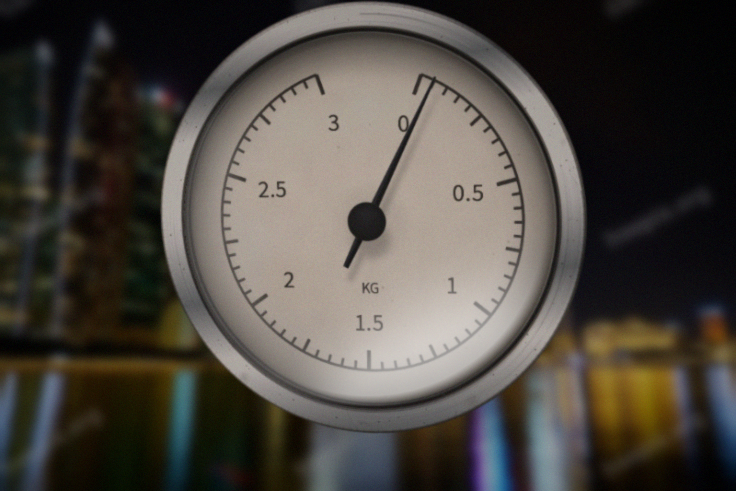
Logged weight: 0.05 kg
